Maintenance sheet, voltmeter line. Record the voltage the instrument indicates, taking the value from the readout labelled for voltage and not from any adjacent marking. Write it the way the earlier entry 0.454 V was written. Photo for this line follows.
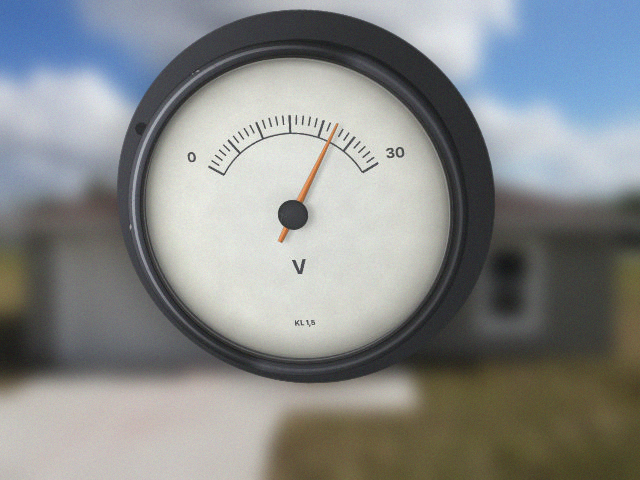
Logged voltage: 22 V
